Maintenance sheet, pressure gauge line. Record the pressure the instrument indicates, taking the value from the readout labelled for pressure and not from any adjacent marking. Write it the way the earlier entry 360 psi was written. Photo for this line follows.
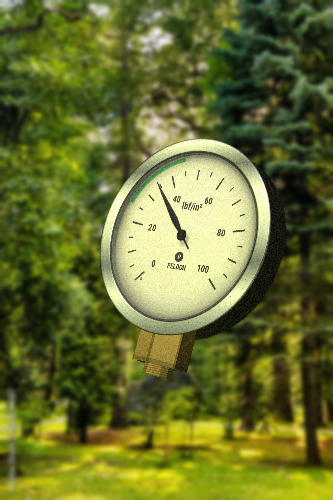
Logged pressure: 35 psi
